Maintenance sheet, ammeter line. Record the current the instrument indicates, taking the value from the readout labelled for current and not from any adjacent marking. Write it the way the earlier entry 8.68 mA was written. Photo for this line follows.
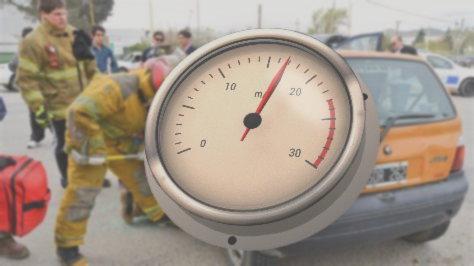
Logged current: 17 mA
